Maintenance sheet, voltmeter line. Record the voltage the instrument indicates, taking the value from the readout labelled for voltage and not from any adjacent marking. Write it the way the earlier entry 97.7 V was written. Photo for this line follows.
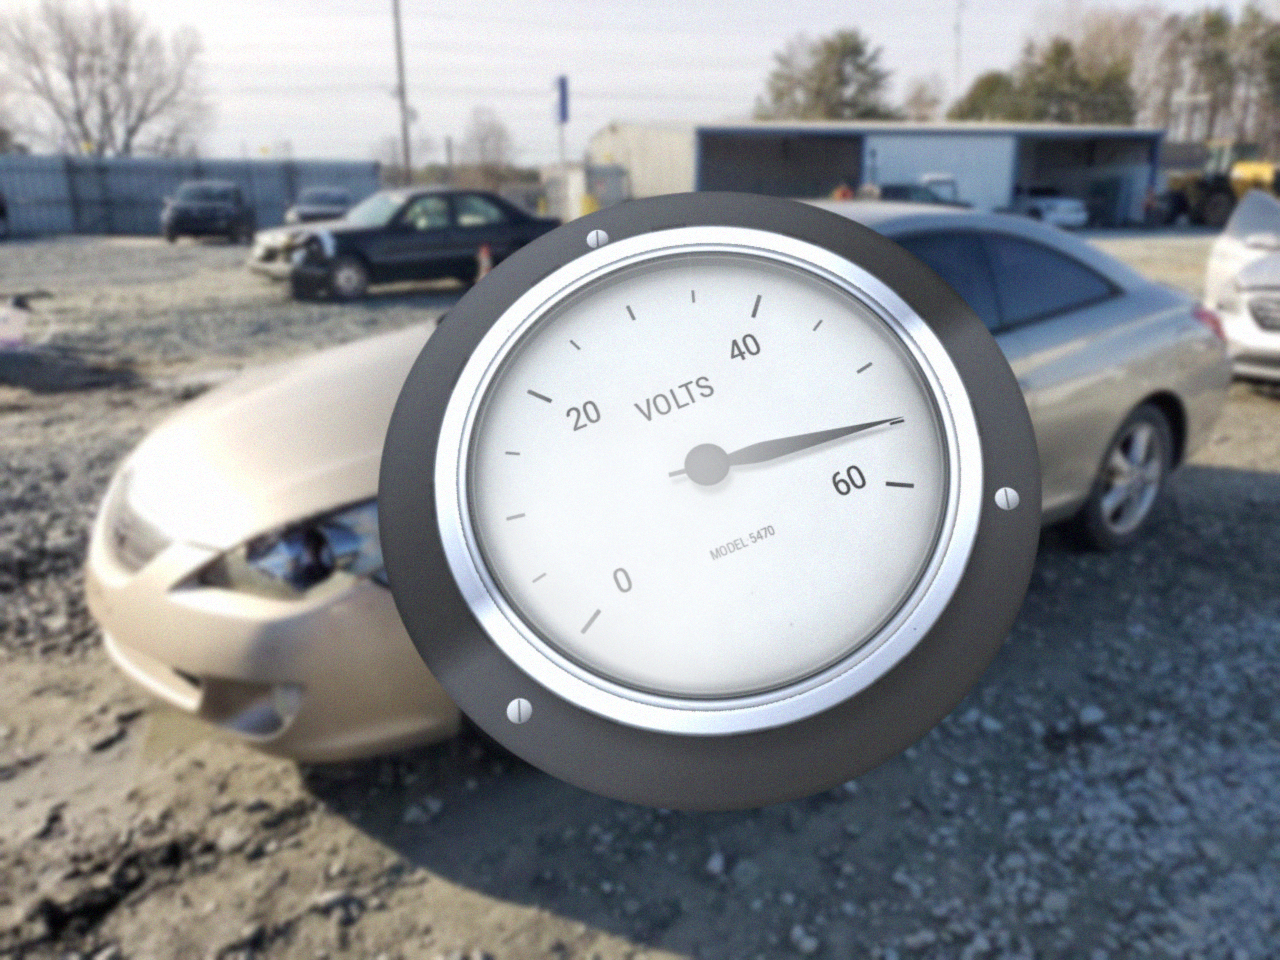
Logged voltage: 55 V
